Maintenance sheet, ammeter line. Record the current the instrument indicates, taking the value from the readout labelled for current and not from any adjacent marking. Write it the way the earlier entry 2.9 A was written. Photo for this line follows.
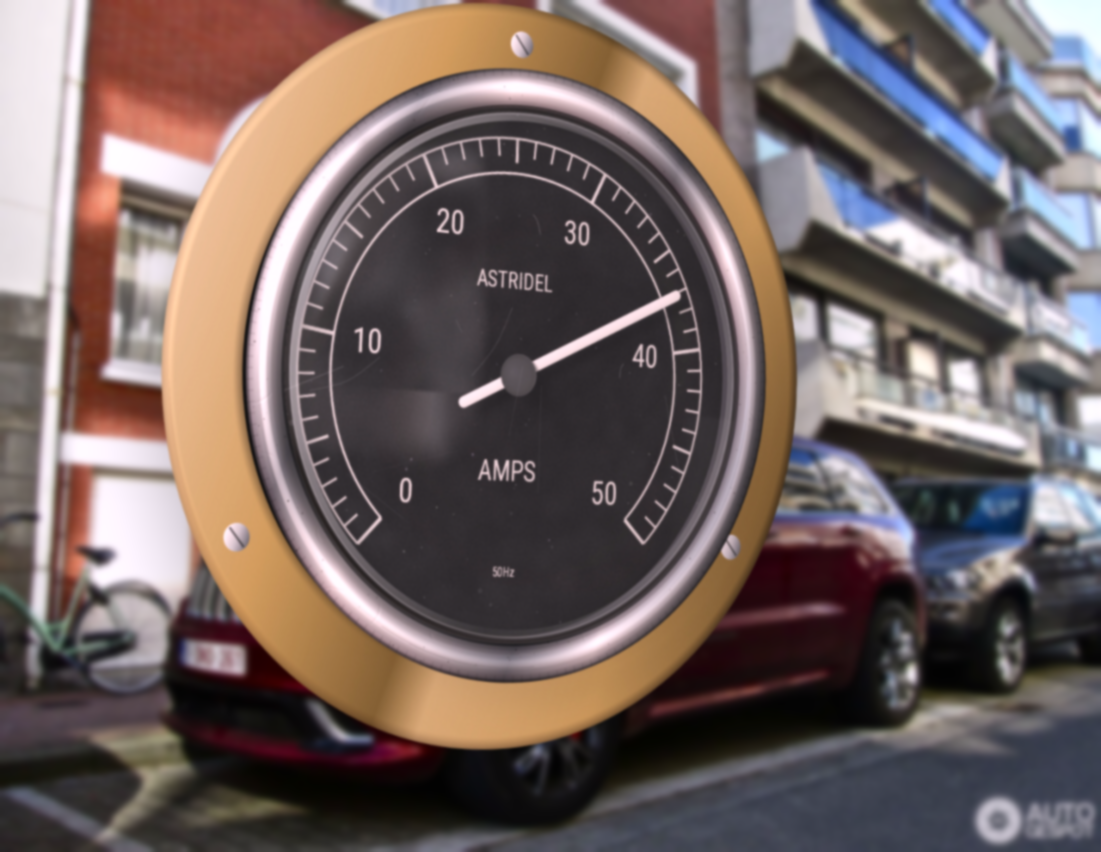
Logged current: 37 A
